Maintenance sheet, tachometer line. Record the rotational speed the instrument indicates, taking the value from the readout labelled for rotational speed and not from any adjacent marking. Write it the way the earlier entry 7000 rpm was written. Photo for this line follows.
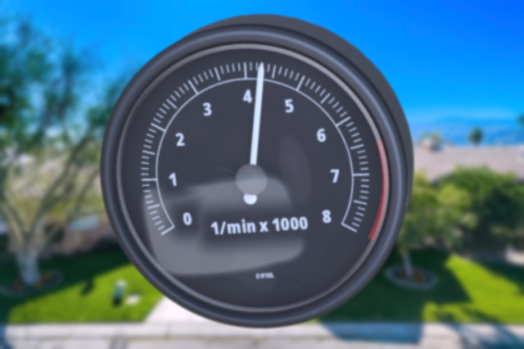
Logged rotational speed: 4300 rpm
